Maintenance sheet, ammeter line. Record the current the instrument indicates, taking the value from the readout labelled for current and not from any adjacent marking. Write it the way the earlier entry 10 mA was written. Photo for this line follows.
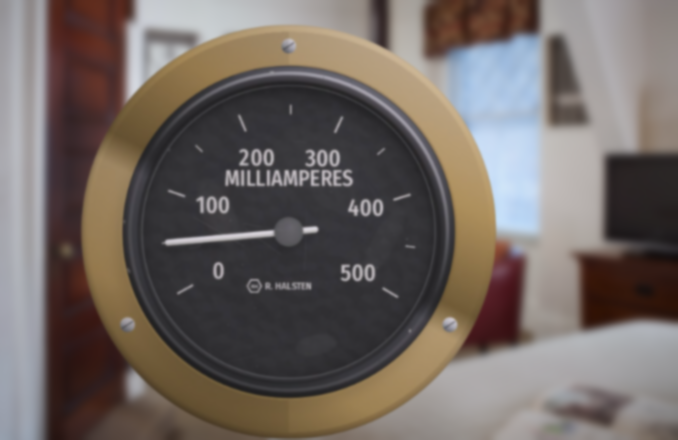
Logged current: 50 mA
